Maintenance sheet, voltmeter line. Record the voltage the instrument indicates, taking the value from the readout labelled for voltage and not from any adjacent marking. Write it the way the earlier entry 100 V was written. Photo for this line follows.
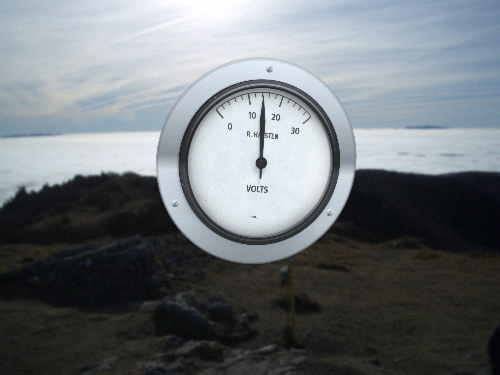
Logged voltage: 14 V
